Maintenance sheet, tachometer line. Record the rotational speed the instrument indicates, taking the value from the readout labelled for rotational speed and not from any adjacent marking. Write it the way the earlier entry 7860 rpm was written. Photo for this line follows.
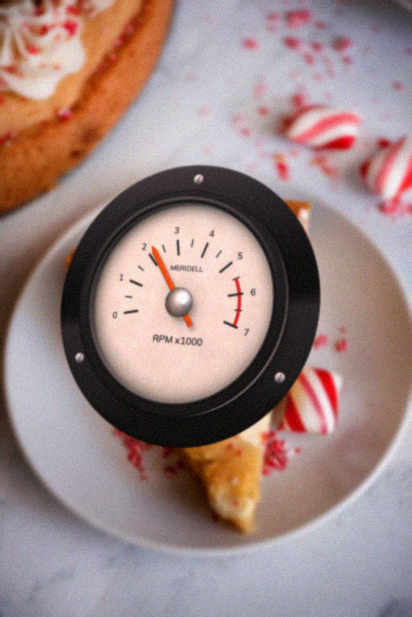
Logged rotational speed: 2250 rpm
